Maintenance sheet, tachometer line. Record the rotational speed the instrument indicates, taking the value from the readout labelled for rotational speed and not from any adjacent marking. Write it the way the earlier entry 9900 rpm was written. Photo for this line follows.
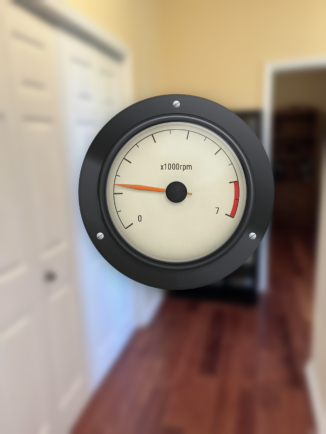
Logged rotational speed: 1250 rpm
